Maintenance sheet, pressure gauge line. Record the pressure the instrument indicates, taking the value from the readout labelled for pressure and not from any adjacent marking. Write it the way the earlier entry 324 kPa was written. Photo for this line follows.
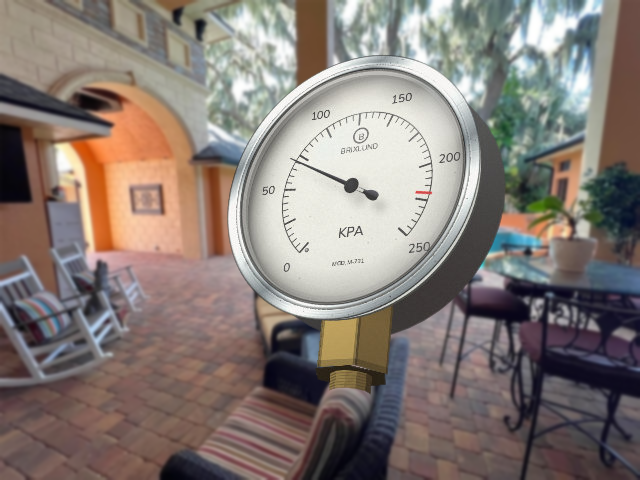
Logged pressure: 70 kPa
